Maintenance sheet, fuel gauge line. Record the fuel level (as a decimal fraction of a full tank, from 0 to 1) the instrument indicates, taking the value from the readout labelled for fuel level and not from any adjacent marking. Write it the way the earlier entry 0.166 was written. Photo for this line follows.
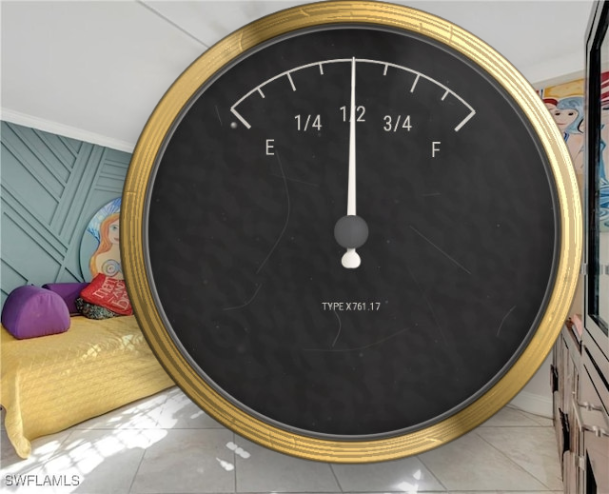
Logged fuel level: 0.5
